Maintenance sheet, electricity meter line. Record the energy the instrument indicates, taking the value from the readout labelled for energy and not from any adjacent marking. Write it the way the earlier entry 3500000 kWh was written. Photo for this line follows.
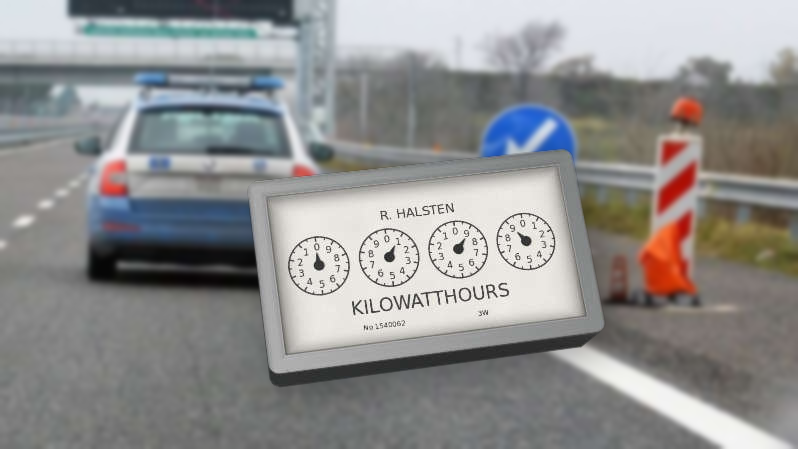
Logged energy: 89 kWh
